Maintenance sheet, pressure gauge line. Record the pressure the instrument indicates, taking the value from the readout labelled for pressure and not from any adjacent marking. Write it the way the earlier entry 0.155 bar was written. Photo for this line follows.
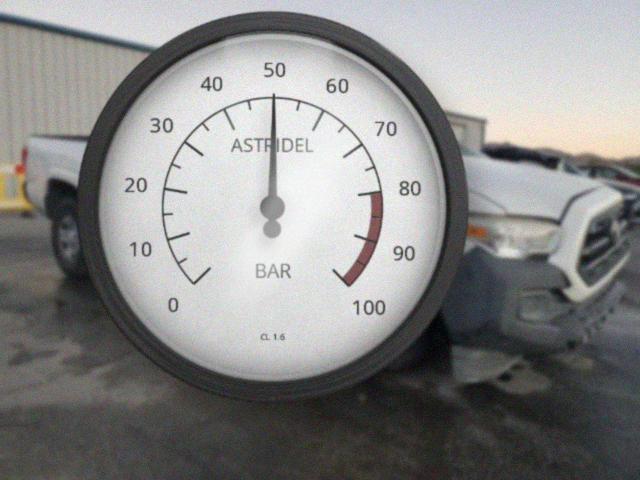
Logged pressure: 50 bar
